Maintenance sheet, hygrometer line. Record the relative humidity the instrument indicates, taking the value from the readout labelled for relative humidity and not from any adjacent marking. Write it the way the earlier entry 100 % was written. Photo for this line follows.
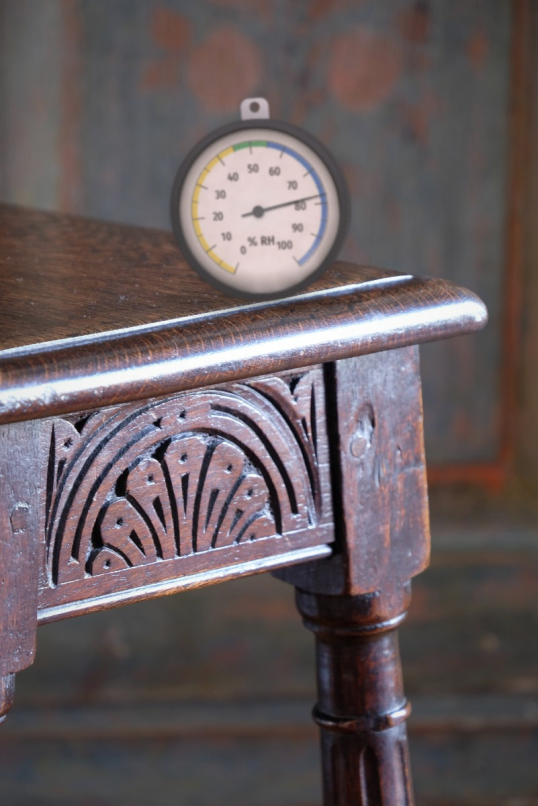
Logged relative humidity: 77.5 %
